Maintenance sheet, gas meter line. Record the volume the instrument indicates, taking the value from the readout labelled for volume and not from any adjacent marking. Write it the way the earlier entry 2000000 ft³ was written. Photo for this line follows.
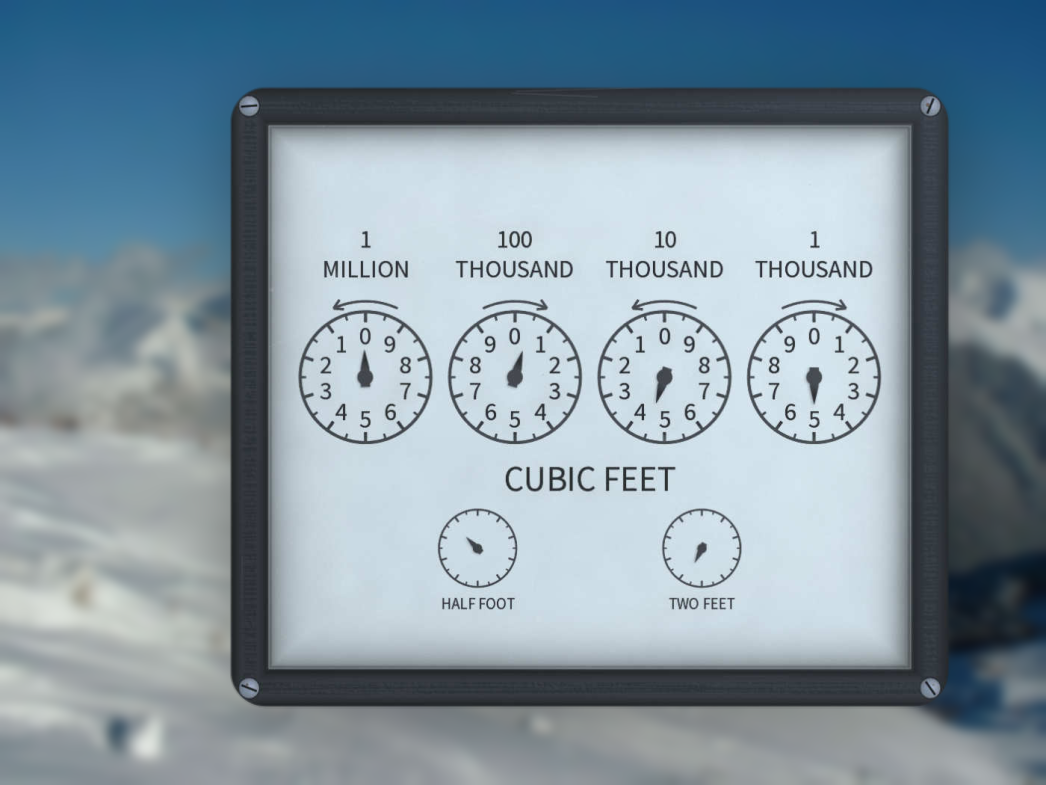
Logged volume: 4500 ft³
